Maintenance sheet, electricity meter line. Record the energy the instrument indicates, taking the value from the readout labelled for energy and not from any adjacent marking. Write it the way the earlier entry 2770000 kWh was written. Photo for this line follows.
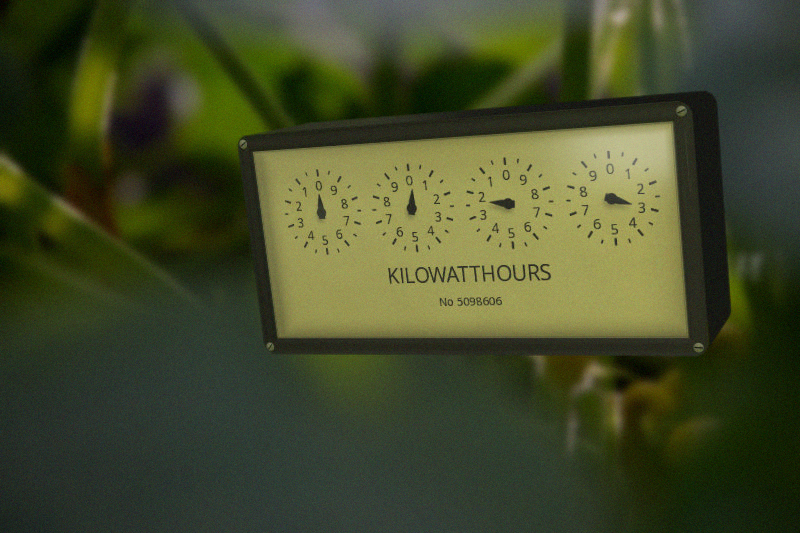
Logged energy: 23 kWh
